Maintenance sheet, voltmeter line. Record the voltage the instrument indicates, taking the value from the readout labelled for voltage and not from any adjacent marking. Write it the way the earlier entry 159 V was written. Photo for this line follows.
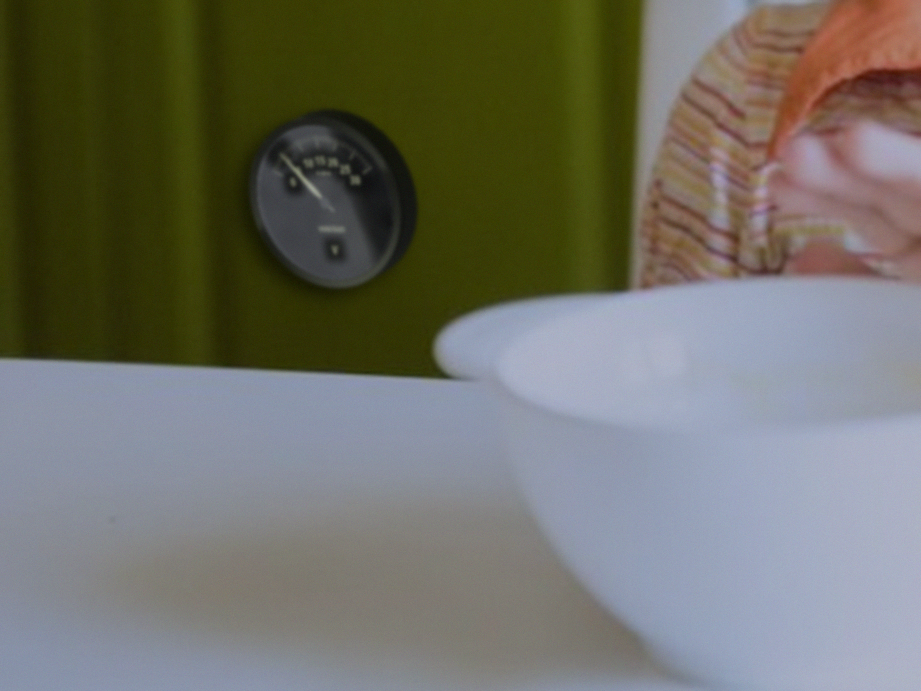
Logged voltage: 5 V
